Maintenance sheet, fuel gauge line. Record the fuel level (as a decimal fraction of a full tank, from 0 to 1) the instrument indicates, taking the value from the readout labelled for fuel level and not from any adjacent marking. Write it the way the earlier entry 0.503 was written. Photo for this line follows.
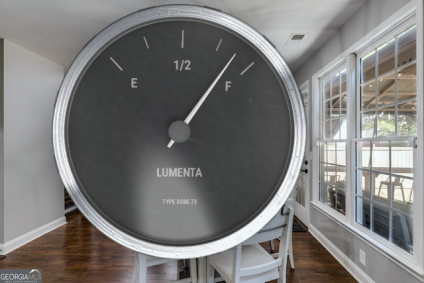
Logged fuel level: 0.875
